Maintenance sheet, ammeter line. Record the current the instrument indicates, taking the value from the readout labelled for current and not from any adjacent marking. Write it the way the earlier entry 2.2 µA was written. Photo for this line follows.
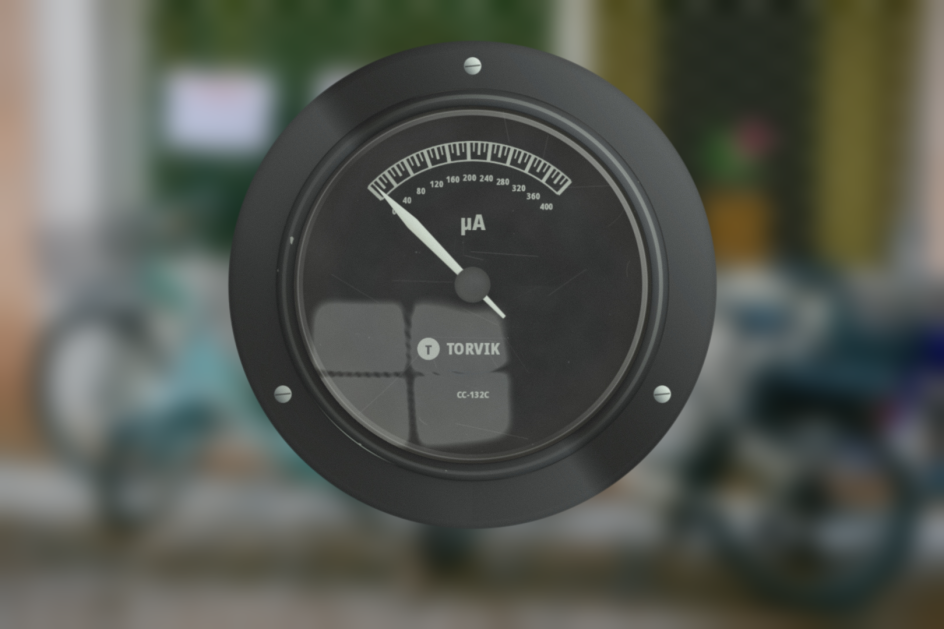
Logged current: 10 µA
